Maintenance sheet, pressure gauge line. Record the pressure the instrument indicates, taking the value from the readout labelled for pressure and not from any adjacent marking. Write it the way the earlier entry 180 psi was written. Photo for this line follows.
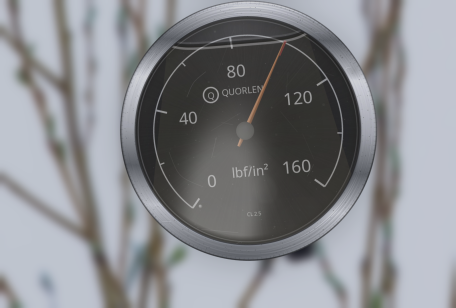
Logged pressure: 100 psi
